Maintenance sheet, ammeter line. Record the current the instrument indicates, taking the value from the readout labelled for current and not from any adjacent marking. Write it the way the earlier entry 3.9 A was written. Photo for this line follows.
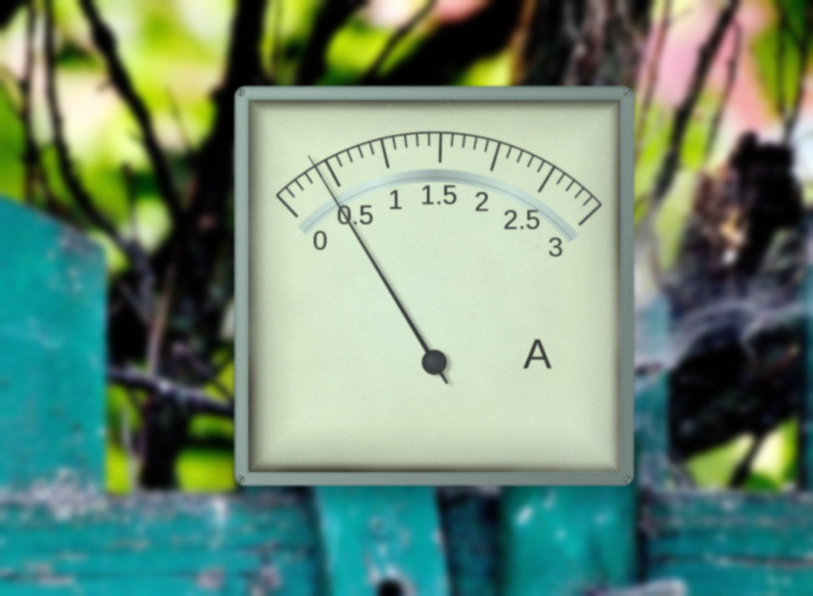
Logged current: 0.4 A
